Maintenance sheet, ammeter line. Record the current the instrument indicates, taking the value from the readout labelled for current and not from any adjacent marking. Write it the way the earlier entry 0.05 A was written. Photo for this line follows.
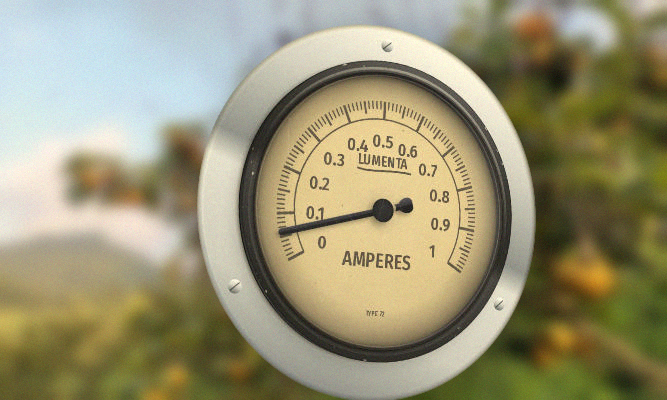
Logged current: 0.06 A
